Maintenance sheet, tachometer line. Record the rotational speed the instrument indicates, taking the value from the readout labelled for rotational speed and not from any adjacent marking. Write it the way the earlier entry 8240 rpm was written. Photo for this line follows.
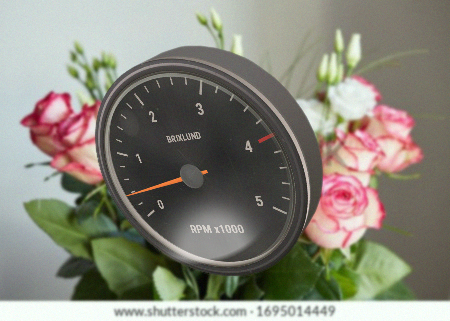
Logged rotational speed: 400 rpm
